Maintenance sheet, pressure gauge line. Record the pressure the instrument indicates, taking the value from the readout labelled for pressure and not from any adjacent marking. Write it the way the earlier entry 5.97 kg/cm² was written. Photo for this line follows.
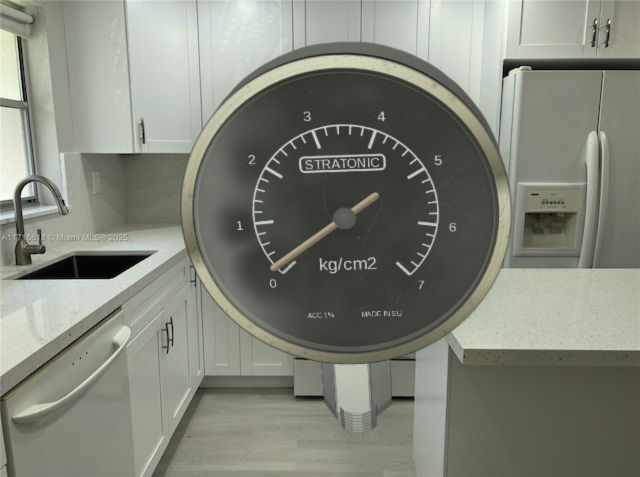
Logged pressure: 0.2 kg/cm²
